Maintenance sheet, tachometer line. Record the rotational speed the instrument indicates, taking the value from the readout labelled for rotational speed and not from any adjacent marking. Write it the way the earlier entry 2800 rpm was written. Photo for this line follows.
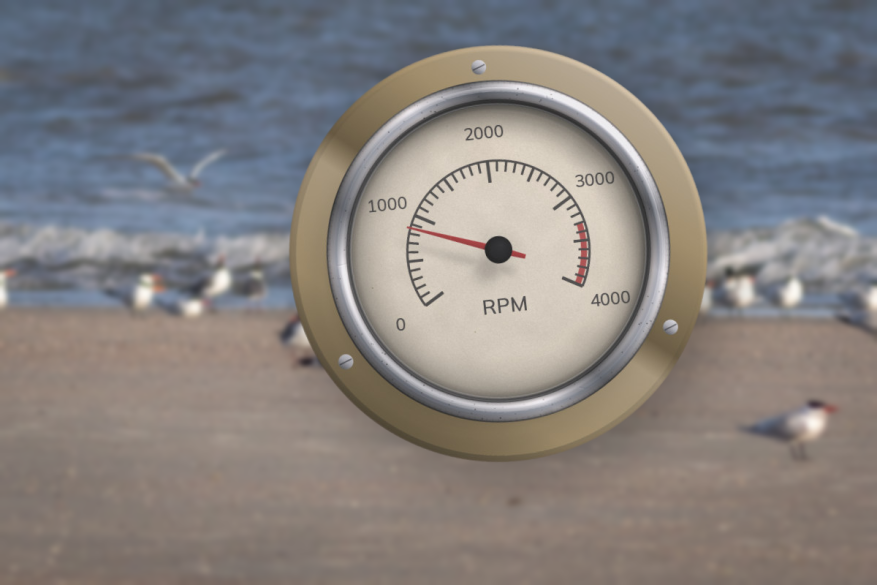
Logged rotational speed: 850 rpm
